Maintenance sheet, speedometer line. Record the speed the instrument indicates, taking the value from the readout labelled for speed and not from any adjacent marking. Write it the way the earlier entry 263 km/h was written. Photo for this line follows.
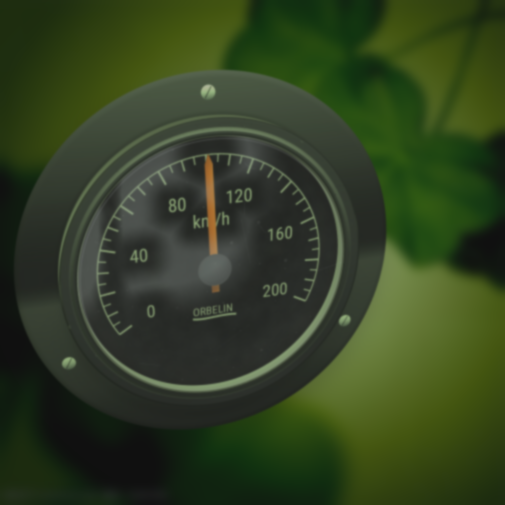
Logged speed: 100 km/h
